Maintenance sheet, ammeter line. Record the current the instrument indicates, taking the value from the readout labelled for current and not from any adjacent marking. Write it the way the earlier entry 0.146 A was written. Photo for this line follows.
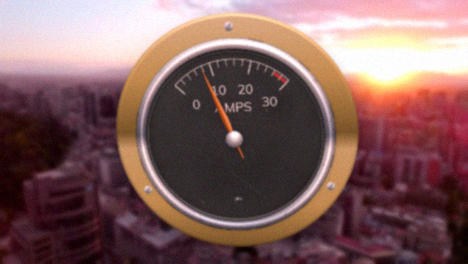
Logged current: 8 A
